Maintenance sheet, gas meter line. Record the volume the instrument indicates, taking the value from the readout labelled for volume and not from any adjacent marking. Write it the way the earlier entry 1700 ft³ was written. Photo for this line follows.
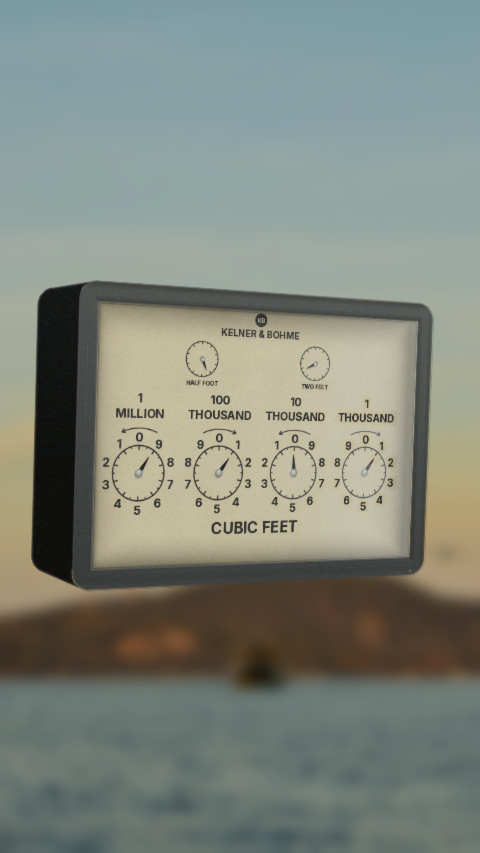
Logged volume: 910100 ft³
